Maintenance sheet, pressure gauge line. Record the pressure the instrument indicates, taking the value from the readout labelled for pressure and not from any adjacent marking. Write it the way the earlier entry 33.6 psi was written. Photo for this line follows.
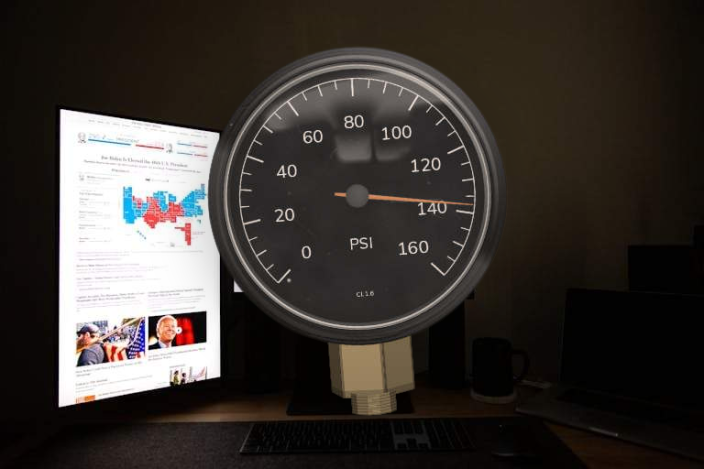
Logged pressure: 137.5 psi
